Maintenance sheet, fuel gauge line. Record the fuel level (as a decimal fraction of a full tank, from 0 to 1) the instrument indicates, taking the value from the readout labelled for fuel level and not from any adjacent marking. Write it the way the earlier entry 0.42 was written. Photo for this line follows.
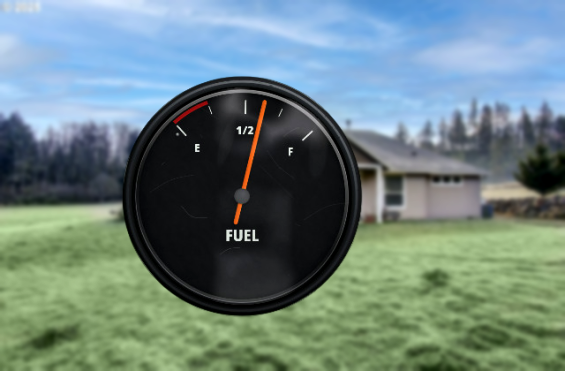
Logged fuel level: 0.625
